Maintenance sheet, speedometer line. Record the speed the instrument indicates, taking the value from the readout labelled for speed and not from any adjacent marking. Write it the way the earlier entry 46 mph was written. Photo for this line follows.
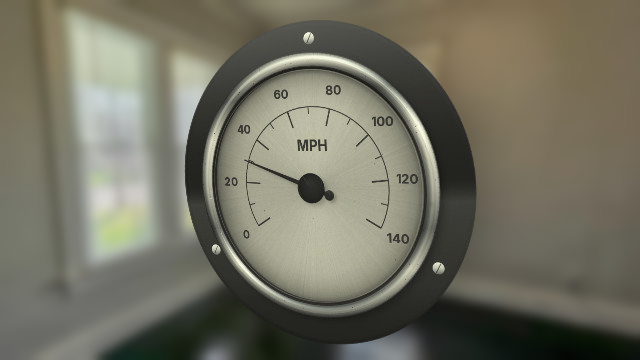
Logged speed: 30 mph
